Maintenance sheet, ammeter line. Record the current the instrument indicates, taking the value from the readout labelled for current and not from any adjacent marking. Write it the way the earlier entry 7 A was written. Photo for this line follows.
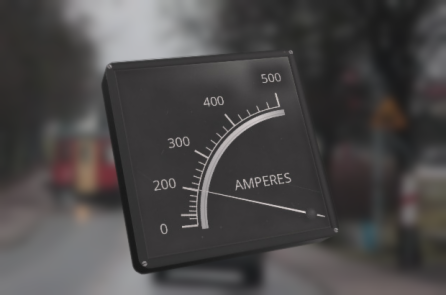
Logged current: 200 A
